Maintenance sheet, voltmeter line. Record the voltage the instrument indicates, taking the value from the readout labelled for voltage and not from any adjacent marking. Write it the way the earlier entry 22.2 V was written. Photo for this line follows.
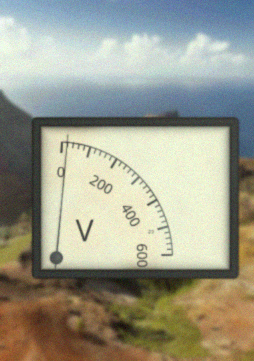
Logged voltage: 20 V
